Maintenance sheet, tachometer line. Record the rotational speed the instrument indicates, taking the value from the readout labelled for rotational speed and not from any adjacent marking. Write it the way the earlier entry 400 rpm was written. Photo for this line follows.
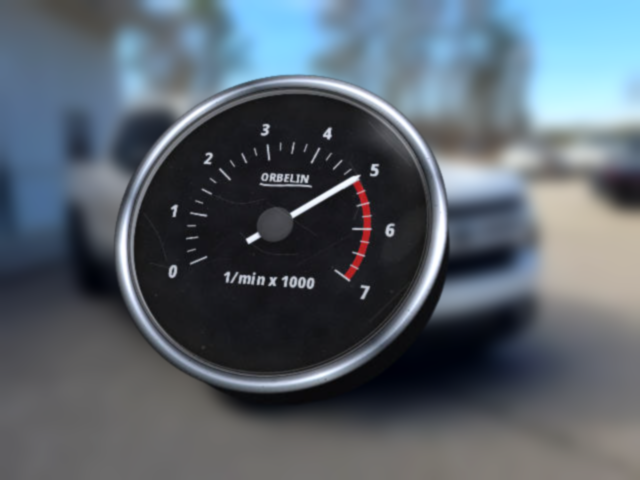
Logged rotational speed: 5000 rpm
